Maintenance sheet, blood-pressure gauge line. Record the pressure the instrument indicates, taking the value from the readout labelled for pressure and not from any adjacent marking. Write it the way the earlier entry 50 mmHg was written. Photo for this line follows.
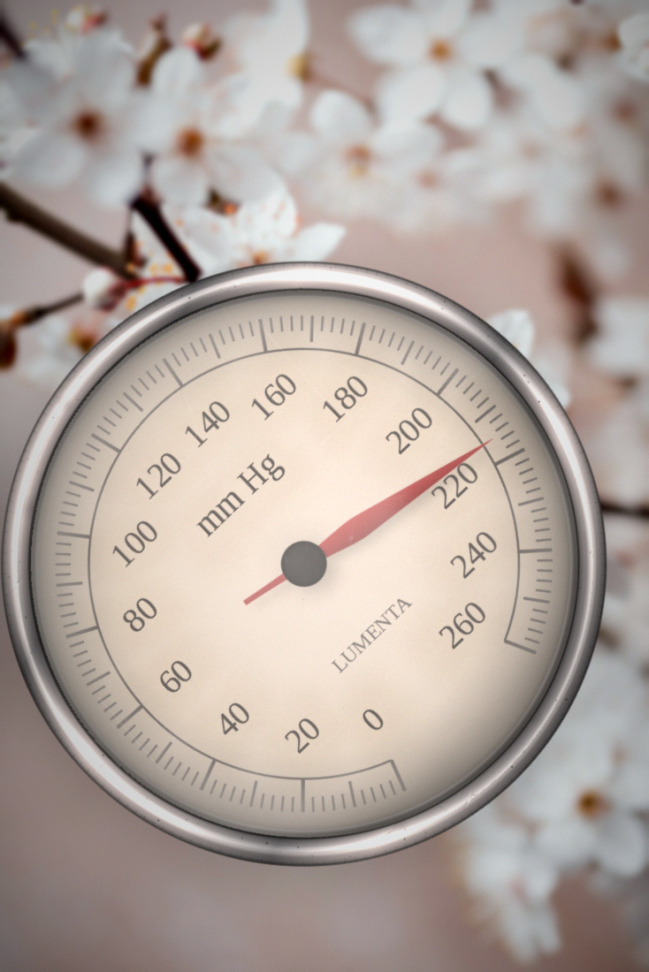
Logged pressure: 215 mmHg
